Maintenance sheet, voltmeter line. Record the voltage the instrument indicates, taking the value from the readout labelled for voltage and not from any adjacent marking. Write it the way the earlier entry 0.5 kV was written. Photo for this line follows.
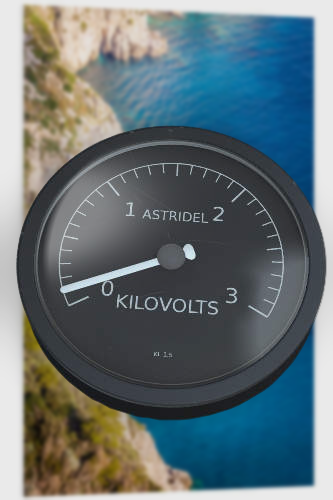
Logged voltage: 0.1 kV
